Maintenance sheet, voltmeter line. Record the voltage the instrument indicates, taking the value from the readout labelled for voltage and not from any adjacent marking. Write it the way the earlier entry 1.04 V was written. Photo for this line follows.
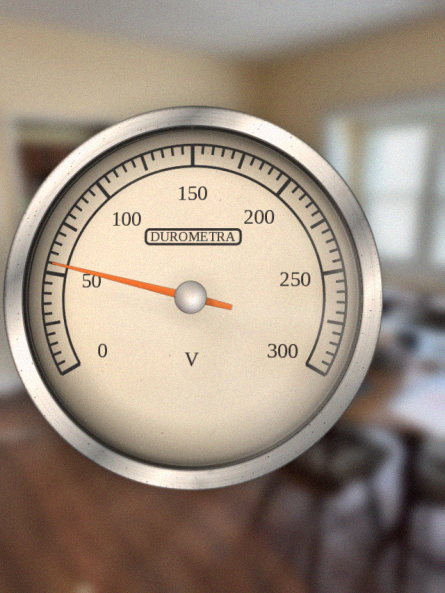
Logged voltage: 55 V
